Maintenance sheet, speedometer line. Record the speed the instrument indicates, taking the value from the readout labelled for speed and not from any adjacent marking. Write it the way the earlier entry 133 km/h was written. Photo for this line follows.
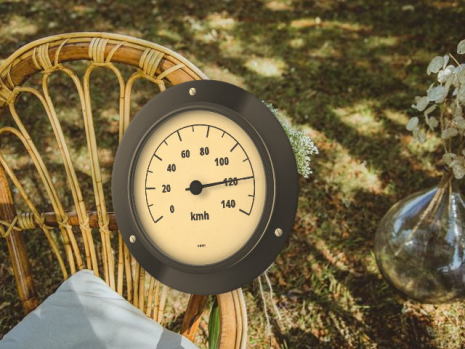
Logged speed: 120 km/h
